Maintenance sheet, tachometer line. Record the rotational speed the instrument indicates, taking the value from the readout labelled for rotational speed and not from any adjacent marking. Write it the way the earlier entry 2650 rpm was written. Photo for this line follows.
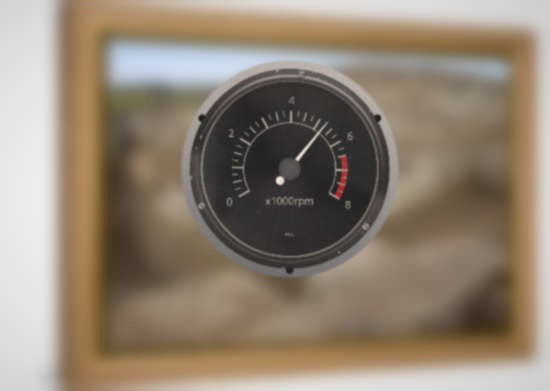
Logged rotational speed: 5250 rpm
